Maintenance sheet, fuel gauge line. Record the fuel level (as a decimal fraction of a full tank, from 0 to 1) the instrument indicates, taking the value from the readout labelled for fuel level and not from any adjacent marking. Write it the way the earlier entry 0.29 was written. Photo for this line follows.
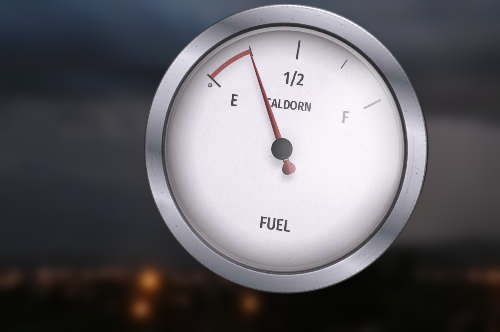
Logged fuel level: 0.25
